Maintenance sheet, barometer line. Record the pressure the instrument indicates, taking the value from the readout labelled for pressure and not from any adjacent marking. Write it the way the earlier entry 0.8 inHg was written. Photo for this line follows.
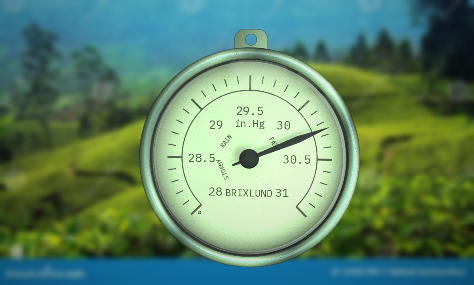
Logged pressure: 30.25 inHg
